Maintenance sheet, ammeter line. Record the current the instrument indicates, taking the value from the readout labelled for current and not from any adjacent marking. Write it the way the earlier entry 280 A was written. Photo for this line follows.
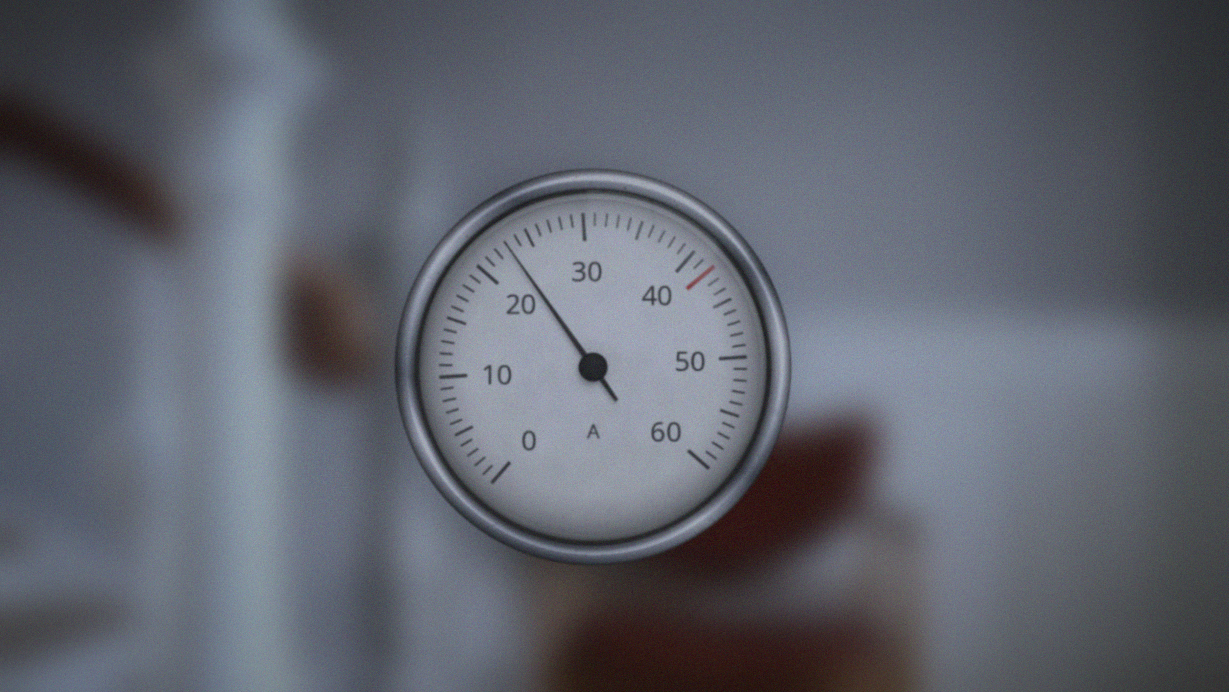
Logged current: 23 A
